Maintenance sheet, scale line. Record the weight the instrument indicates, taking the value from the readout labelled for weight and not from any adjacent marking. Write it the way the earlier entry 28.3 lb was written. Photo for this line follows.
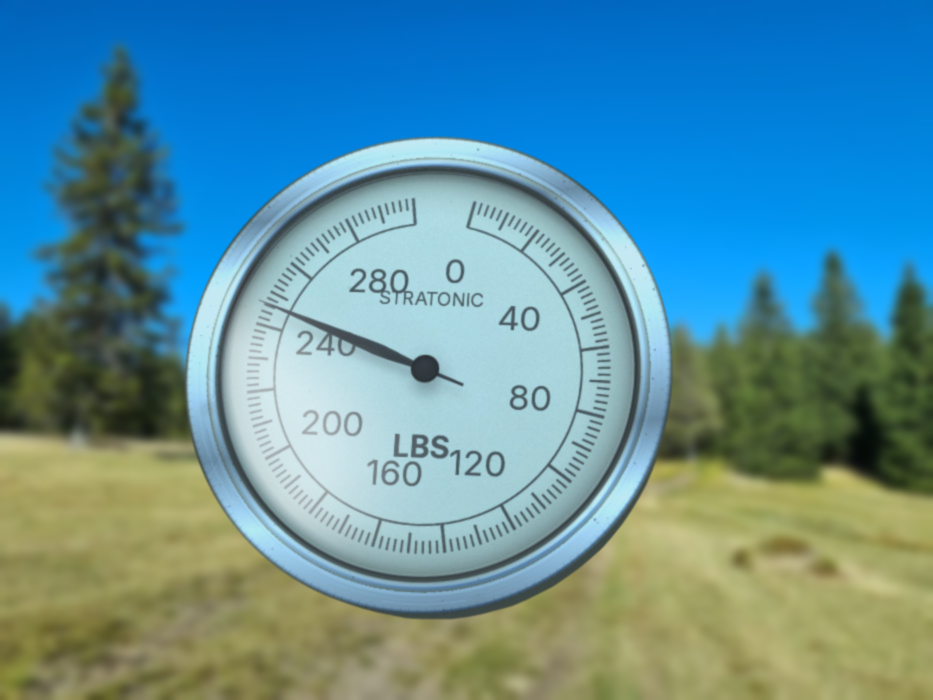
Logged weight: 246 lb
